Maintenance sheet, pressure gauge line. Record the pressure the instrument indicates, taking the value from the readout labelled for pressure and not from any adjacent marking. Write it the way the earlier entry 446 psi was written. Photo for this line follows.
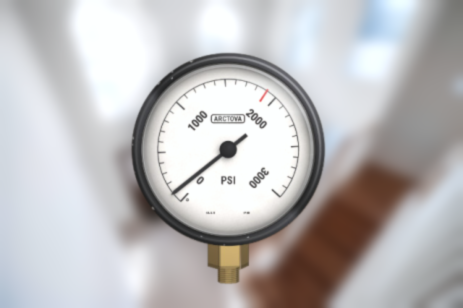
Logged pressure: 100 psi
